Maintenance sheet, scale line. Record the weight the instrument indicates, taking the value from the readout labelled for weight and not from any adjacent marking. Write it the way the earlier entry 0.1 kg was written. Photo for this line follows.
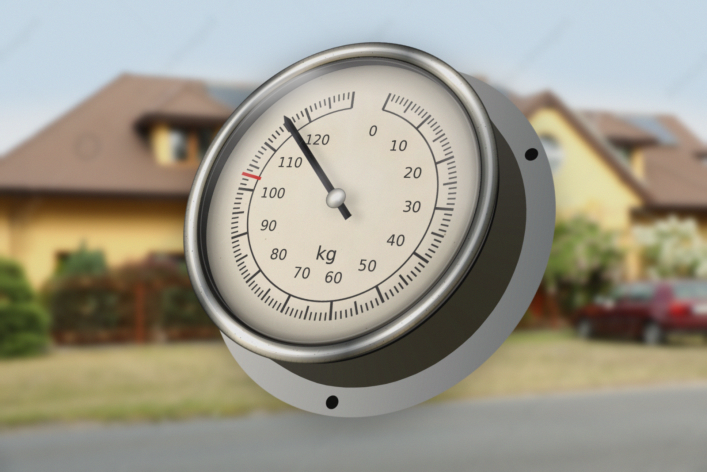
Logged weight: 116 kg
